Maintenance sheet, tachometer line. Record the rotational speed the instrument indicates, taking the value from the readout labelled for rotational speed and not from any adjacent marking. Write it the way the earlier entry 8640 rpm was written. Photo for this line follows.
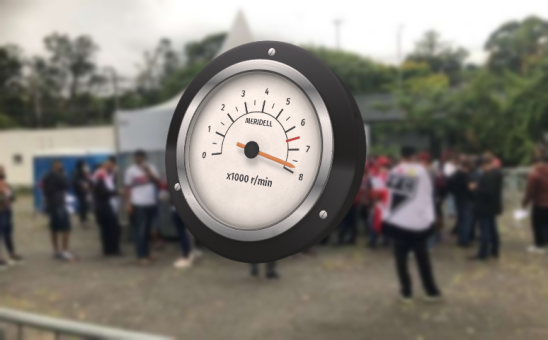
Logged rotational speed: 7750 rpm
